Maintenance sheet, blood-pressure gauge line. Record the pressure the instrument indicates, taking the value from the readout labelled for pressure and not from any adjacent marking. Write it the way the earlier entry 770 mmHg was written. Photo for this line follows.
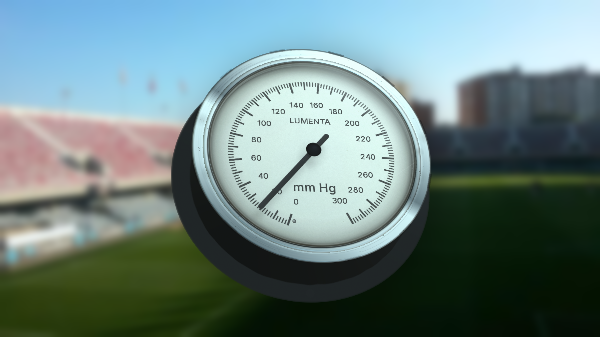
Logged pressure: 20 mmHg
